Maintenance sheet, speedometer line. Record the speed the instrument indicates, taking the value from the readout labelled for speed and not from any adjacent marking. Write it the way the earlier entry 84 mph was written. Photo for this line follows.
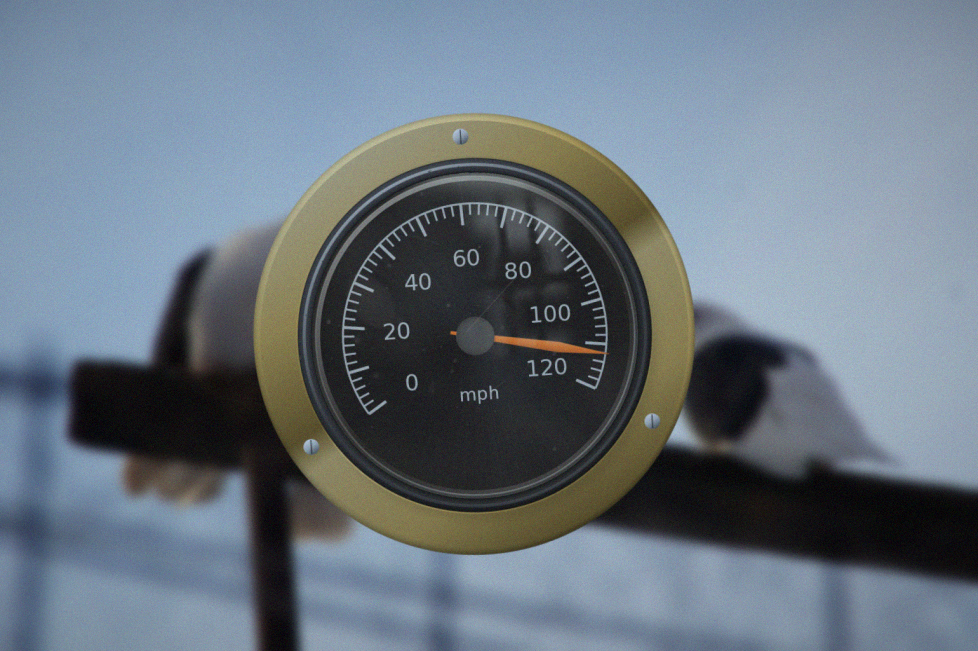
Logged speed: 112 mph
